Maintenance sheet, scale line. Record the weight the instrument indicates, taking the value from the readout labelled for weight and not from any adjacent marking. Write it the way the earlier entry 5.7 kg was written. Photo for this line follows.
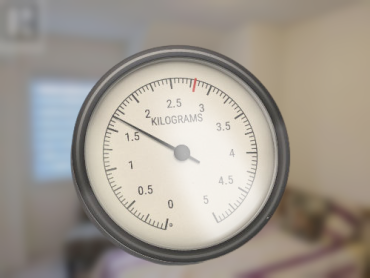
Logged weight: 1.65 kg
